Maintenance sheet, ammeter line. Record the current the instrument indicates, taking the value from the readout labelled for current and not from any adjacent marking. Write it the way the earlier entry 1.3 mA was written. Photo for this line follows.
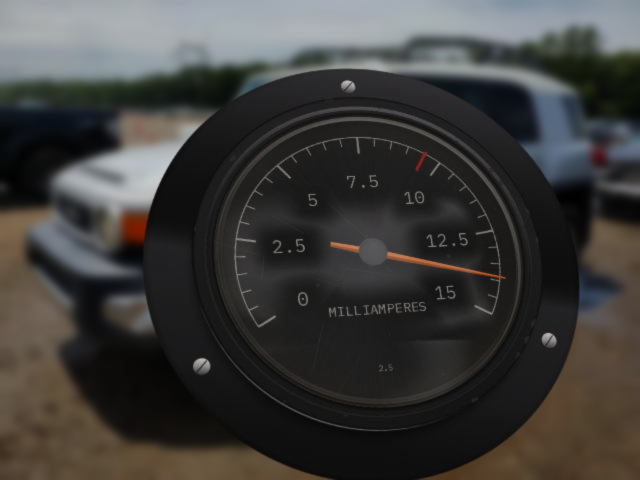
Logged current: 14 mA
